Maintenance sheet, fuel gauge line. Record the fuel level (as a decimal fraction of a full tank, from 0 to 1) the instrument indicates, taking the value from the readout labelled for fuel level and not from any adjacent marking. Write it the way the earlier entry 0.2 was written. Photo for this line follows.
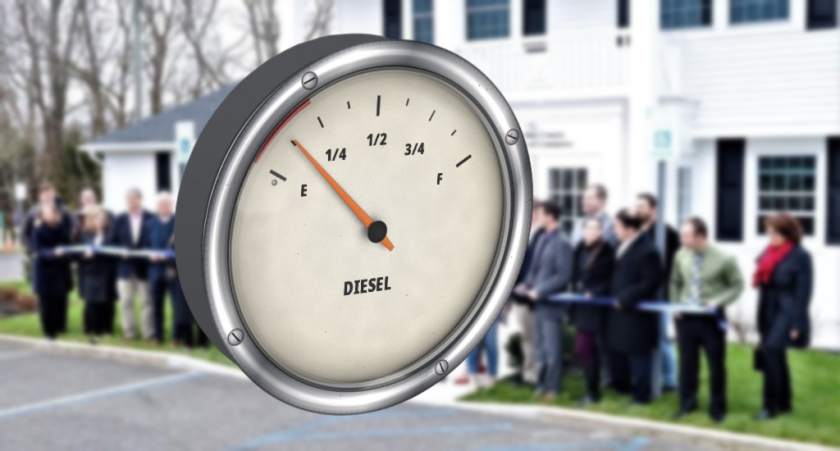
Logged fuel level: 0.125
